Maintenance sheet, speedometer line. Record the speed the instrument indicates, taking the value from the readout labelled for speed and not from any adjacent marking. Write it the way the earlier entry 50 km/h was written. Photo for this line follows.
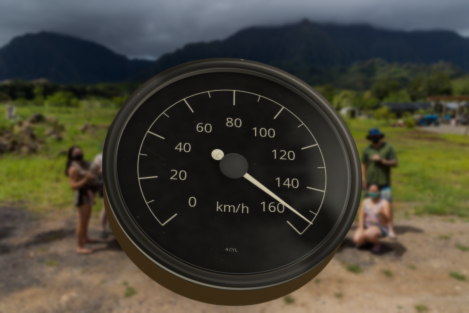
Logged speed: 155 km/h
